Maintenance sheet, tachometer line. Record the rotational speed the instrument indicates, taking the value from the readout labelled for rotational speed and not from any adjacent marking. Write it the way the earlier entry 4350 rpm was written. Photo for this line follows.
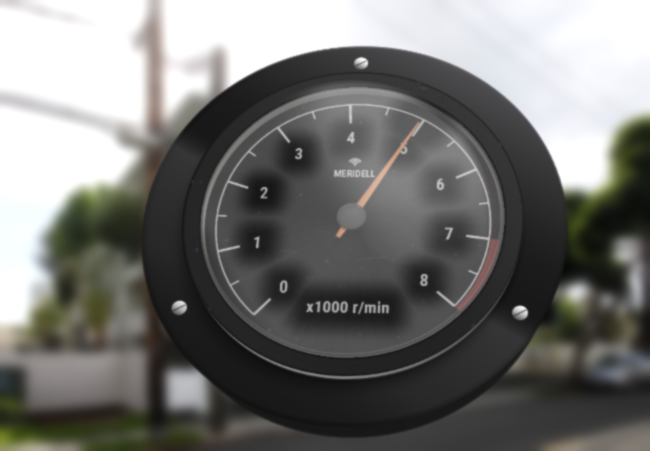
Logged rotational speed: 5000 rpm
